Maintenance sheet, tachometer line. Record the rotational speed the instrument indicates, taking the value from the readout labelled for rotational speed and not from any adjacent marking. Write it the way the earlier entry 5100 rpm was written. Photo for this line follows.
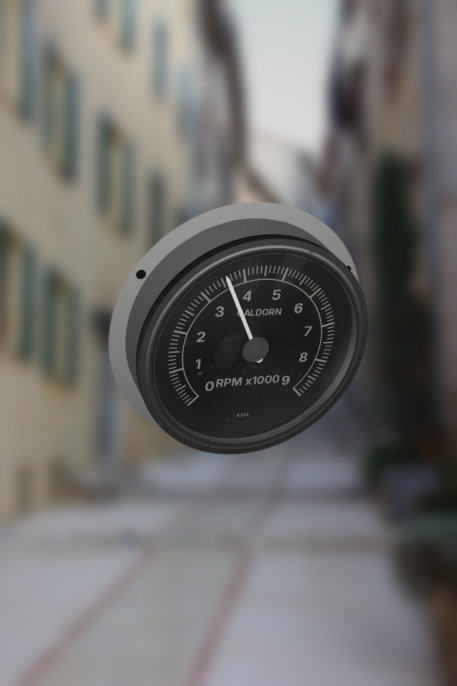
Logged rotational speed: 3600 rpm
